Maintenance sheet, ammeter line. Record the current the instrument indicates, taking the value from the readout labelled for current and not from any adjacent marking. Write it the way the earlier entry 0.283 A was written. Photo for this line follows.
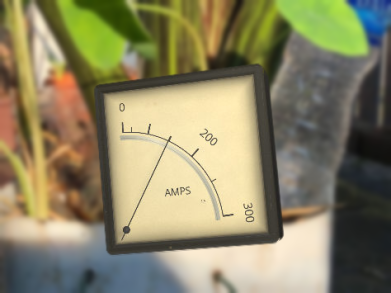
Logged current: 150 A
